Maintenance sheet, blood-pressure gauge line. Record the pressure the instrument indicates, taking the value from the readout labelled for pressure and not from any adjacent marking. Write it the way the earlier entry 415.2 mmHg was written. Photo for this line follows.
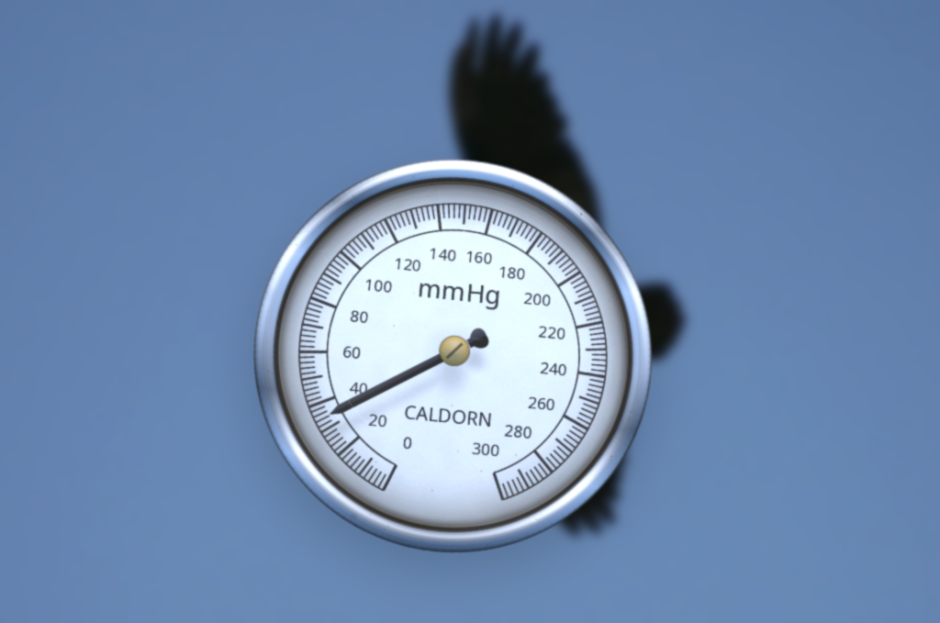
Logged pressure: 34 mmHg
